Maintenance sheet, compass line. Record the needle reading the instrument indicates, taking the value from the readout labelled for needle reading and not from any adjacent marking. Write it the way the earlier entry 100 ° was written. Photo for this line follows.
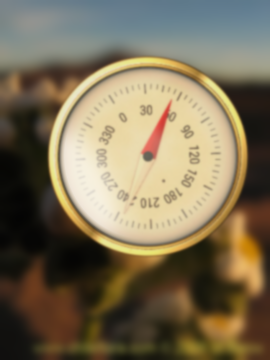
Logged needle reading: 55 °
